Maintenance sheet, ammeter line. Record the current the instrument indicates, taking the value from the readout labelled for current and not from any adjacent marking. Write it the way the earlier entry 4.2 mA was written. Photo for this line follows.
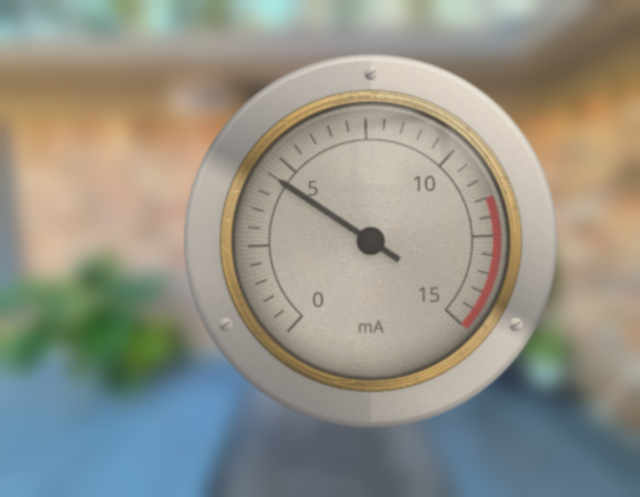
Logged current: 4.5 mA
